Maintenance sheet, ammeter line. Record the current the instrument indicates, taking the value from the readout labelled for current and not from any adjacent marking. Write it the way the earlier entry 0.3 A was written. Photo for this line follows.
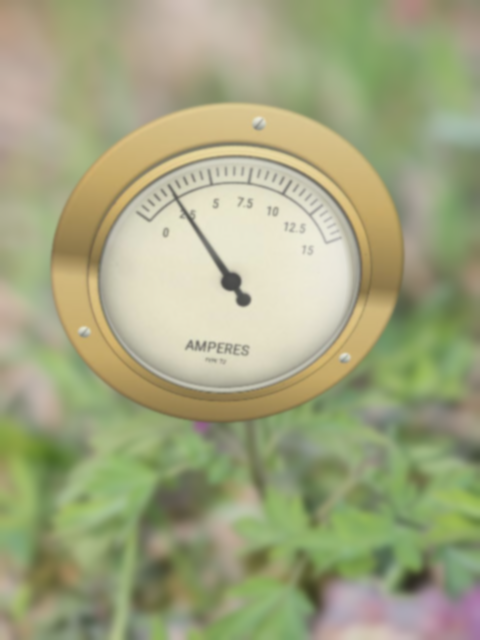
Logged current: 2.5 A
